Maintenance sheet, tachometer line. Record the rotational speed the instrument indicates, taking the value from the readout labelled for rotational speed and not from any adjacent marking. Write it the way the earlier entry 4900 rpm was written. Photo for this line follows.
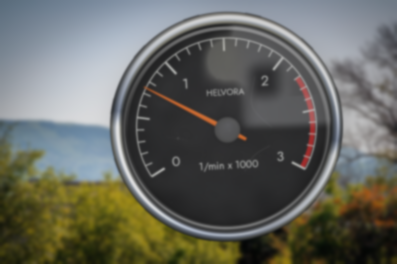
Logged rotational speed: 750 rpm
